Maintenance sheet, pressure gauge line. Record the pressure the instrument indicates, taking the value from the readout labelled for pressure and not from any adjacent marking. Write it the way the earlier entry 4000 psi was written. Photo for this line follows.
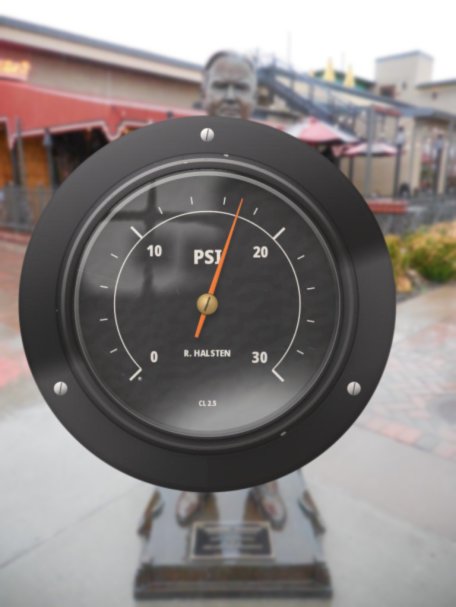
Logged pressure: 17 psi
